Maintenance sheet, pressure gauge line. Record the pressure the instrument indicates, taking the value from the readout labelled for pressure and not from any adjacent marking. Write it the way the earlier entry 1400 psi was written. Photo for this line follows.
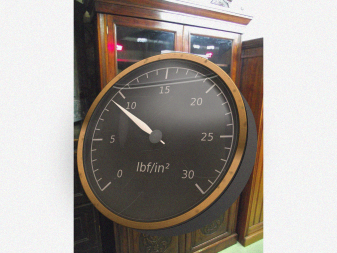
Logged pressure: 9 psi
